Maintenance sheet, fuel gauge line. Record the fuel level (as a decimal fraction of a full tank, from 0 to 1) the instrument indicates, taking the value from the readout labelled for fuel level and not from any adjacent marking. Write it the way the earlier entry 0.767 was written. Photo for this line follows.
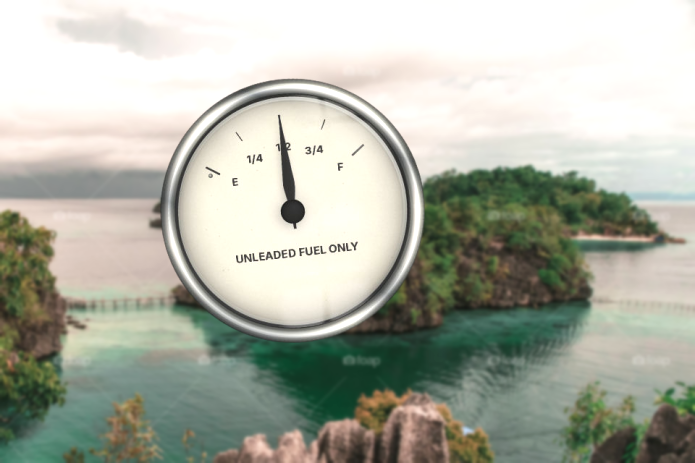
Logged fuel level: 0.5
